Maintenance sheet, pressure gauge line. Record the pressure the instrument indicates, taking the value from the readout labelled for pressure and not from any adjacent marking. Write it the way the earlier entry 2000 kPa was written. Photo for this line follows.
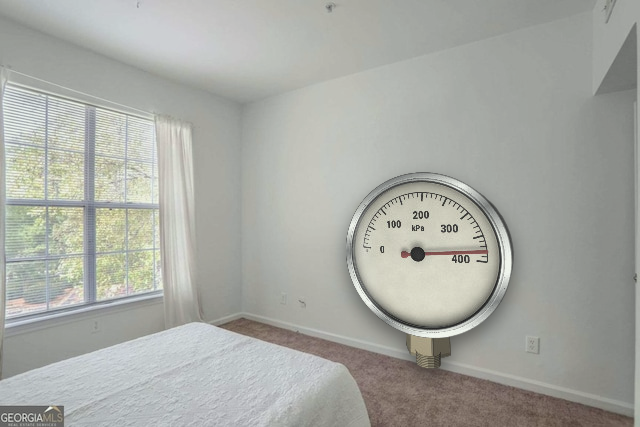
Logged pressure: 380 kPa
